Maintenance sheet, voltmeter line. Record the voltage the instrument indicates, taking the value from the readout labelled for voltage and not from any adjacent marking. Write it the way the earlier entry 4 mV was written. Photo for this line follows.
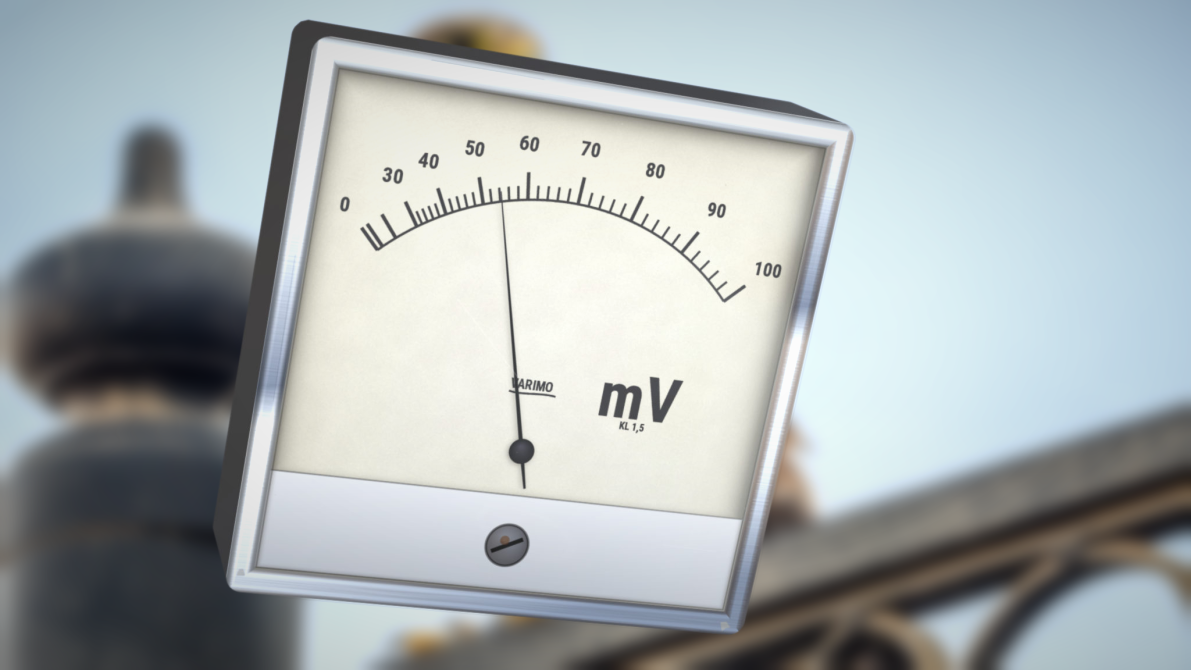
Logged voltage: 54 mV
